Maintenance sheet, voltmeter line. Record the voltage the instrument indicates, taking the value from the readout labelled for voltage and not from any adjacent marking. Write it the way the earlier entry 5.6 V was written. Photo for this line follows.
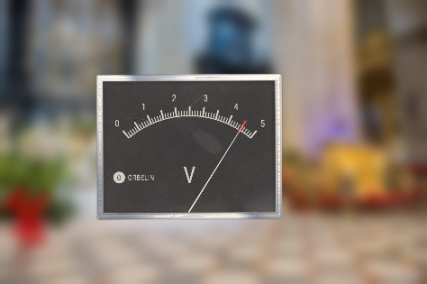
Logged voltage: 4.5 V
